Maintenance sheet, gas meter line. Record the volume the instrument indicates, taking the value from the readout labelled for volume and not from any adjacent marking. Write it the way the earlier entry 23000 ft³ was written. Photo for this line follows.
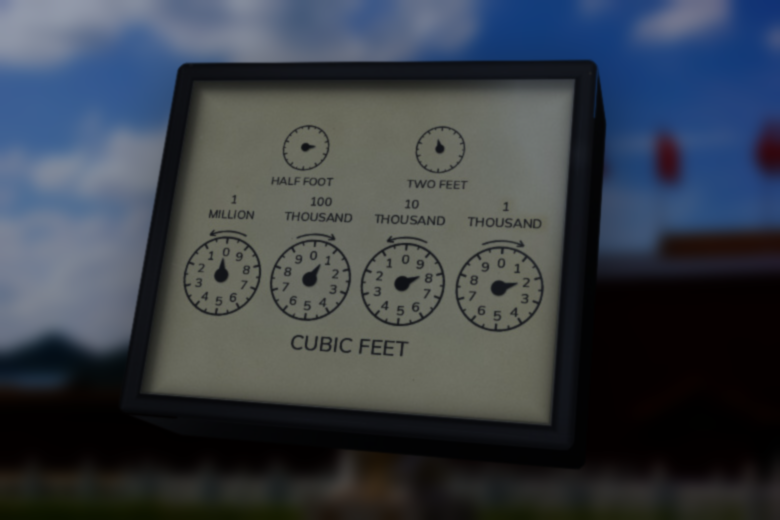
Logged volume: 8200 ft³
